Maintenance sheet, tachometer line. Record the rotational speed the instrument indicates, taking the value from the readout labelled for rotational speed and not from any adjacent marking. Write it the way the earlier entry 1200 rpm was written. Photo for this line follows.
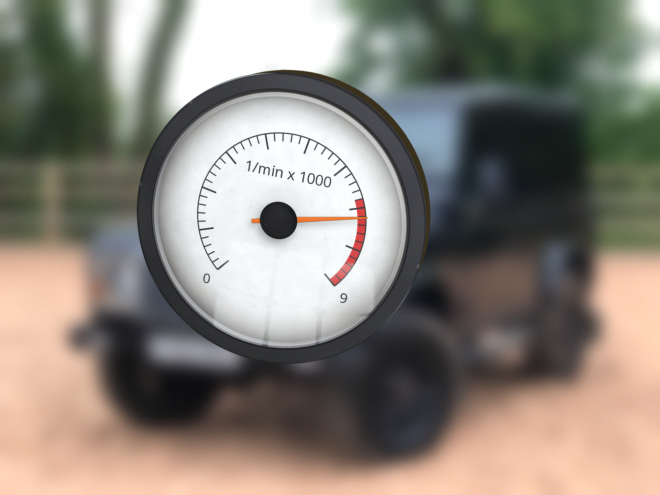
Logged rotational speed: 7200 rpm
